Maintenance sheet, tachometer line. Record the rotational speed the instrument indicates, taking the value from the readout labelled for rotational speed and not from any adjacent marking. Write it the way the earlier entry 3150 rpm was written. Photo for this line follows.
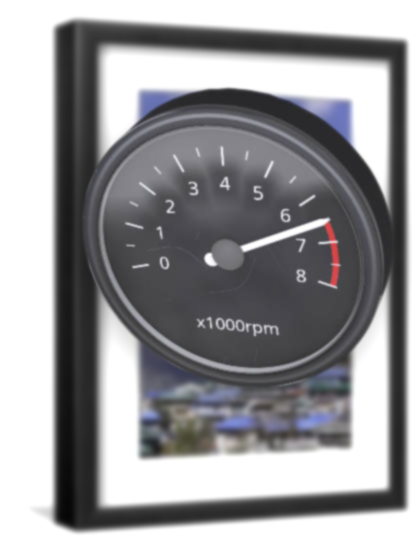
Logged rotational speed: 6500 rpm
